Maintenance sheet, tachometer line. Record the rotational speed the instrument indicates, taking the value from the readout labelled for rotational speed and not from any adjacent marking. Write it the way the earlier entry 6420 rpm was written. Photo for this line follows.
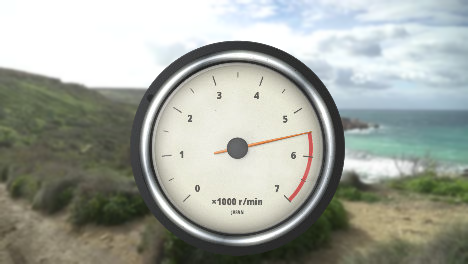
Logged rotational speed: 5500 rpm
